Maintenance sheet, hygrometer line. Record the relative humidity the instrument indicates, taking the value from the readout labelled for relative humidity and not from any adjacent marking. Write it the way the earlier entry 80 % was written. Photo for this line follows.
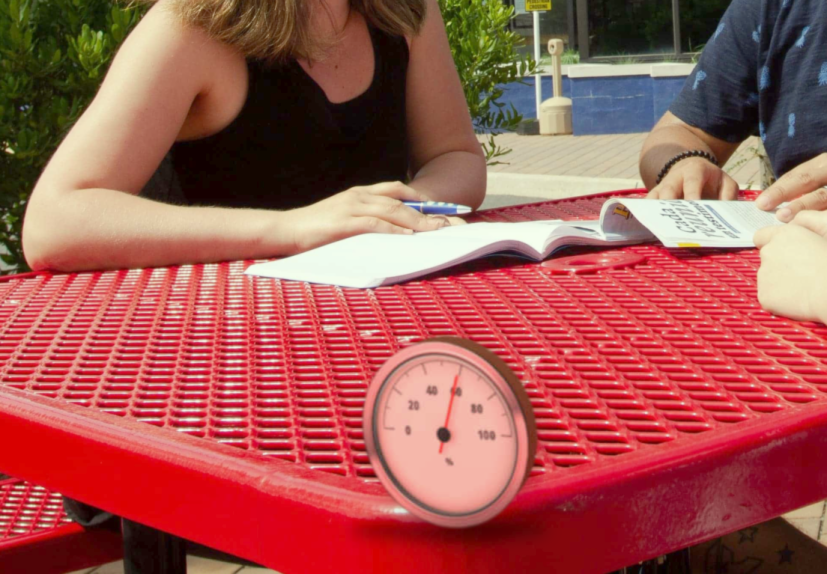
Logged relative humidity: 60 %
